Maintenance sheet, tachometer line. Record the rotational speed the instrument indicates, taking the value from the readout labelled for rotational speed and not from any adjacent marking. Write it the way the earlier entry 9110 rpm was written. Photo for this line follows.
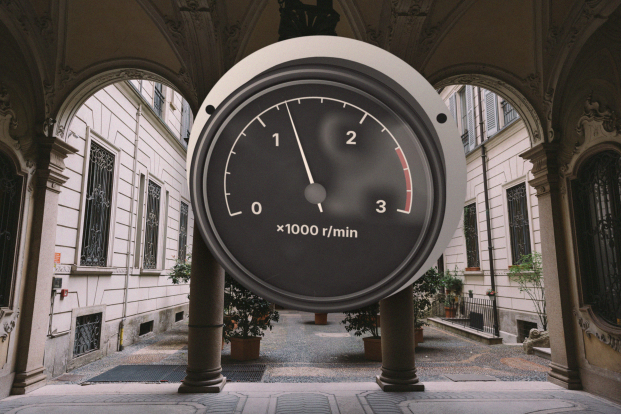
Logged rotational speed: 1300 rpm
